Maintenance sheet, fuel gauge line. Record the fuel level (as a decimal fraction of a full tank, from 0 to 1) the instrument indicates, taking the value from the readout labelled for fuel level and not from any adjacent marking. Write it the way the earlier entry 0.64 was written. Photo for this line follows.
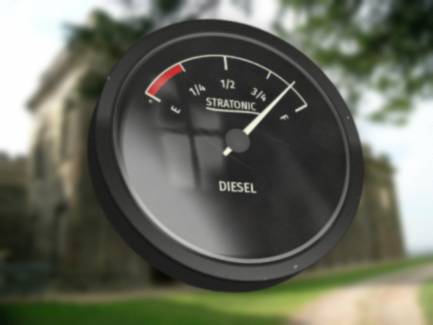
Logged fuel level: 0.875
